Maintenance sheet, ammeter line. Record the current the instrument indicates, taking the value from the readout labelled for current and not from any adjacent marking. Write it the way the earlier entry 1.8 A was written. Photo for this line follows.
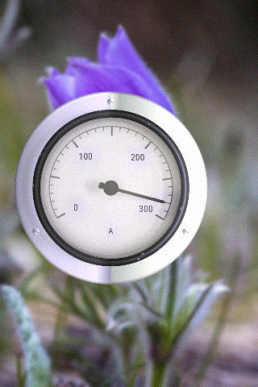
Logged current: 280 A
